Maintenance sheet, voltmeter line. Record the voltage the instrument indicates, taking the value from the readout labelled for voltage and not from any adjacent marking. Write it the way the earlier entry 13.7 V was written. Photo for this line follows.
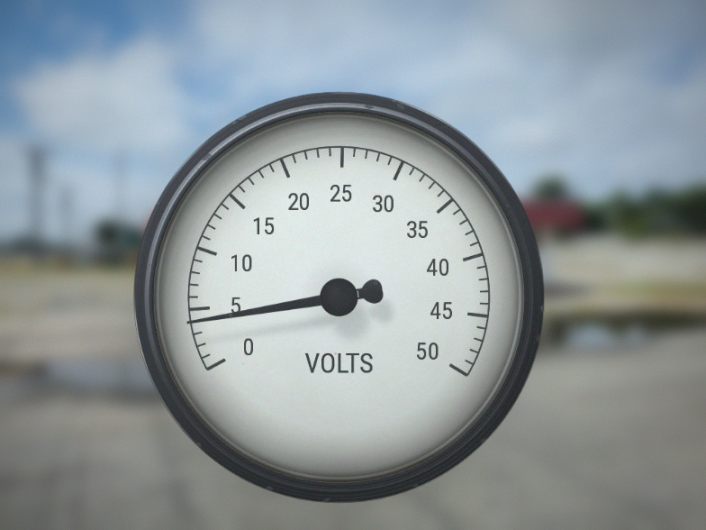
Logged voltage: 4 V
